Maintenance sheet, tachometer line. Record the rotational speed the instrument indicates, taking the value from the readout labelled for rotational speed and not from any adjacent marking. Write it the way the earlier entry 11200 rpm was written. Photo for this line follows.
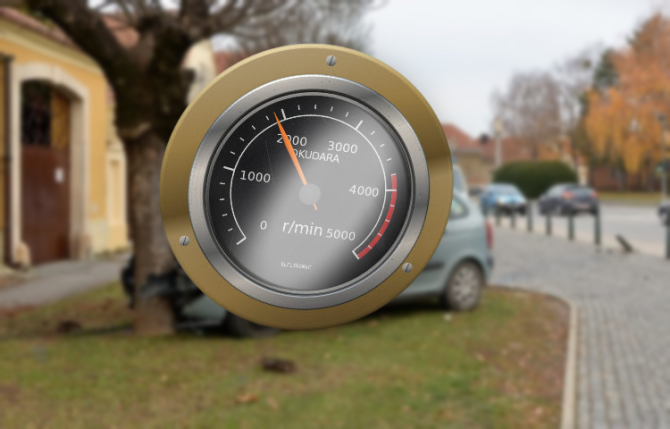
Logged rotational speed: 1900 rpm
